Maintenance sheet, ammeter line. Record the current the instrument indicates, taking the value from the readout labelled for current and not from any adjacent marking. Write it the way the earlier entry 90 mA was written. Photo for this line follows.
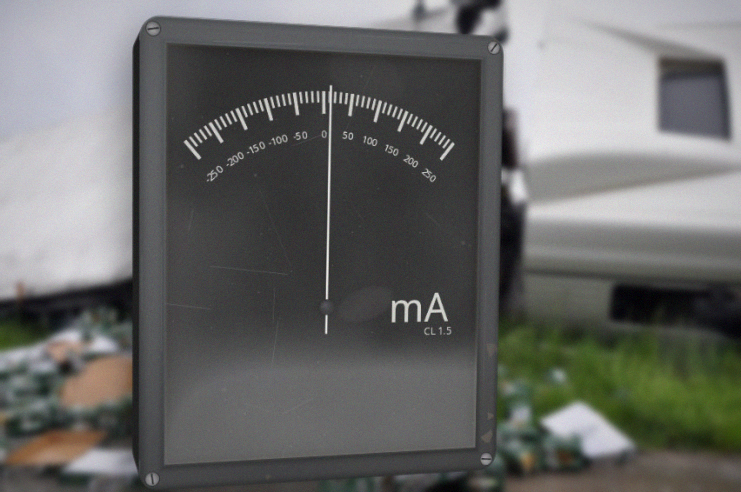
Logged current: 10 mA
